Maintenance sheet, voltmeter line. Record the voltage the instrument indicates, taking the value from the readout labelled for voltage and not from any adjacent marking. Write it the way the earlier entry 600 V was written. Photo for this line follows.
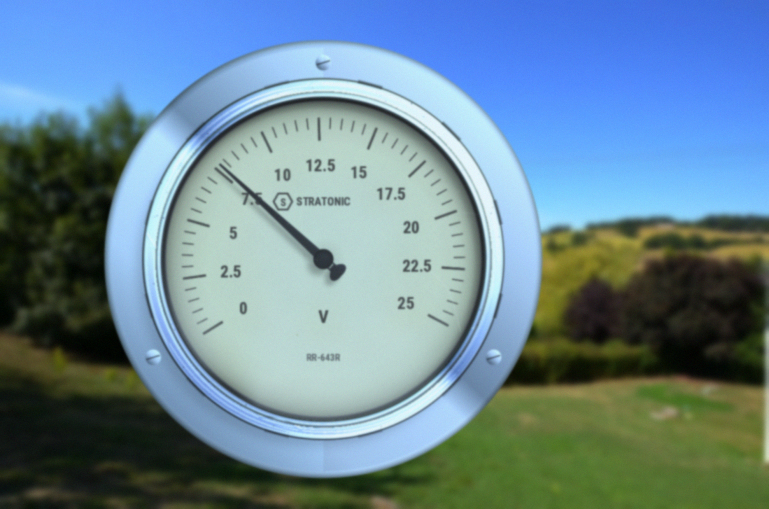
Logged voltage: 7.75 V
